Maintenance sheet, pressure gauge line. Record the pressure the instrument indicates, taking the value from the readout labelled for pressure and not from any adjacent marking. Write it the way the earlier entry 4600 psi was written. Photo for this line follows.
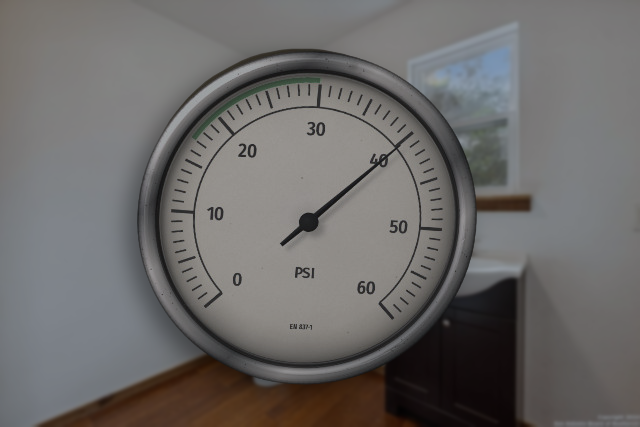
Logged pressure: 40 psi
